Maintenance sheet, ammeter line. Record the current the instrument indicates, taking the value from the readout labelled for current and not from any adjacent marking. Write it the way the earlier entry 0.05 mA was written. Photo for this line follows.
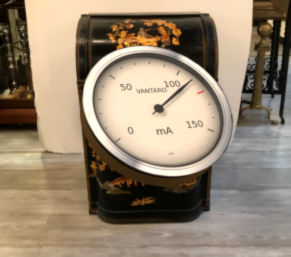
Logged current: 110 mA
